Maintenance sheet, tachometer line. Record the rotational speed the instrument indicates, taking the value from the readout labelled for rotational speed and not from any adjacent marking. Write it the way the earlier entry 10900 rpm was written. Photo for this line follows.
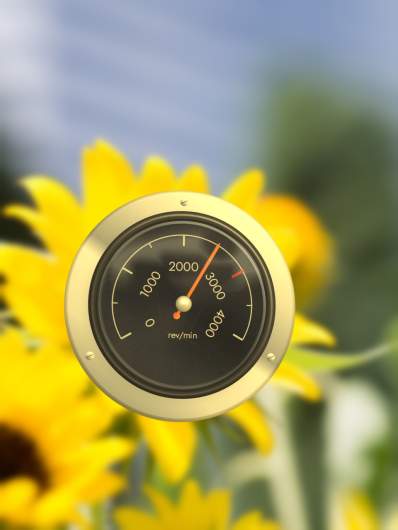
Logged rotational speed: 2500 rpm
